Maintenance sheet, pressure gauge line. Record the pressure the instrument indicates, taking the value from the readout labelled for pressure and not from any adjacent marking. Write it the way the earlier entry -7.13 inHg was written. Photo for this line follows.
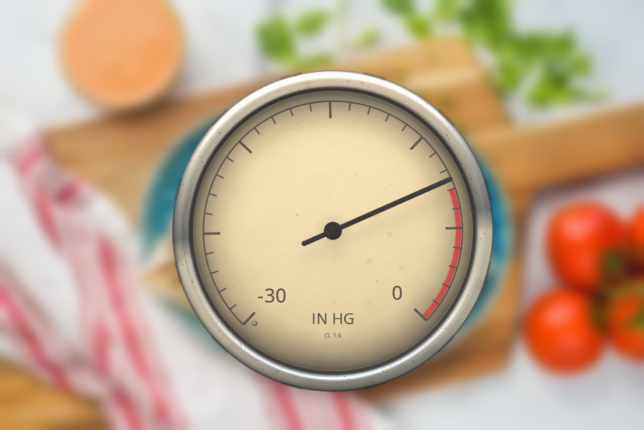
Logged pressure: -7.5 inHg
